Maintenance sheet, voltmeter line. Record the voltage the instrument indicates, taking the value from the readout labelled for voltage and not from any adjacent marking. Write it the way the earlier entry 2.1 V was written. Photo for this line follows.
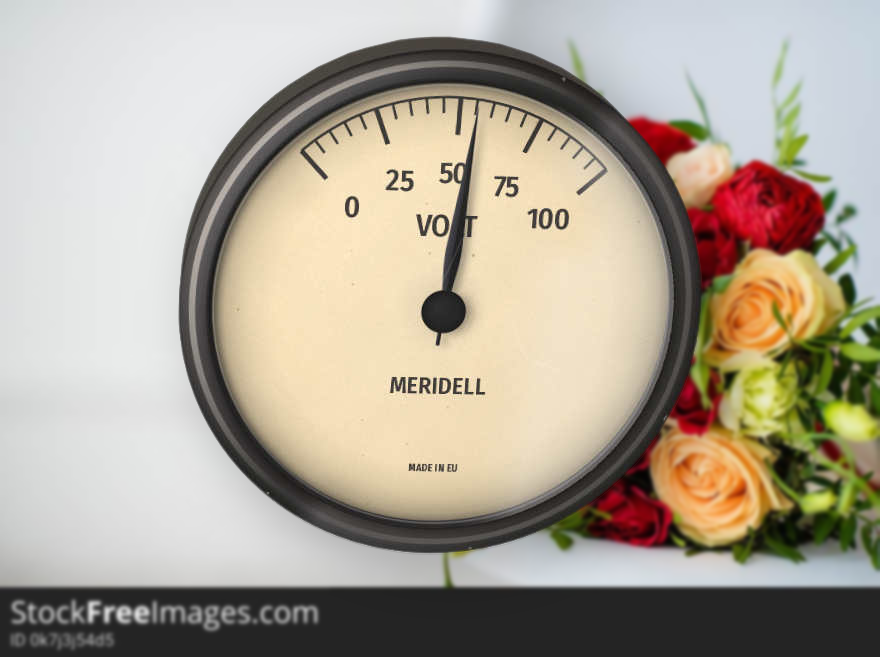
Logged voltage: 55 V
